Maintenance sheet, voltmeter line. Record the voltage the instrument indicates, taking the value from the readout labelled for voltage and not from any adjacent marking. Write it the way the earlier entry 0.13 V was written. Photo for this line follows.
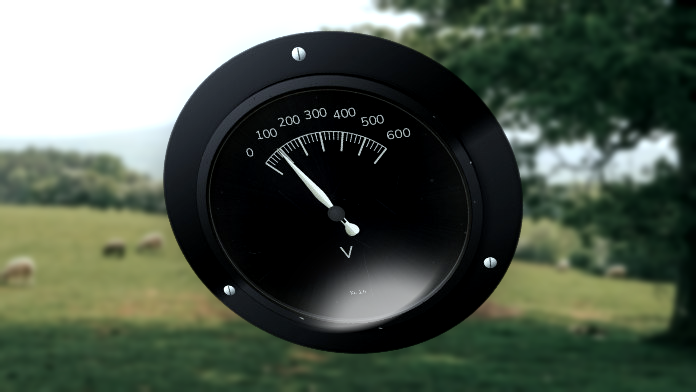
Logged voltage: 100 V
